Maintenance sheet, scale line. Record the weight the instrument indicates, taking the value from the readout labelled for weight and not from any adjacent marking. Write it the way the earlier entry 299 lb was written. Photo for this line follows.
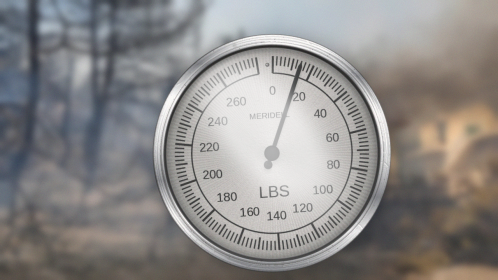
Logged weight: 14 lb
